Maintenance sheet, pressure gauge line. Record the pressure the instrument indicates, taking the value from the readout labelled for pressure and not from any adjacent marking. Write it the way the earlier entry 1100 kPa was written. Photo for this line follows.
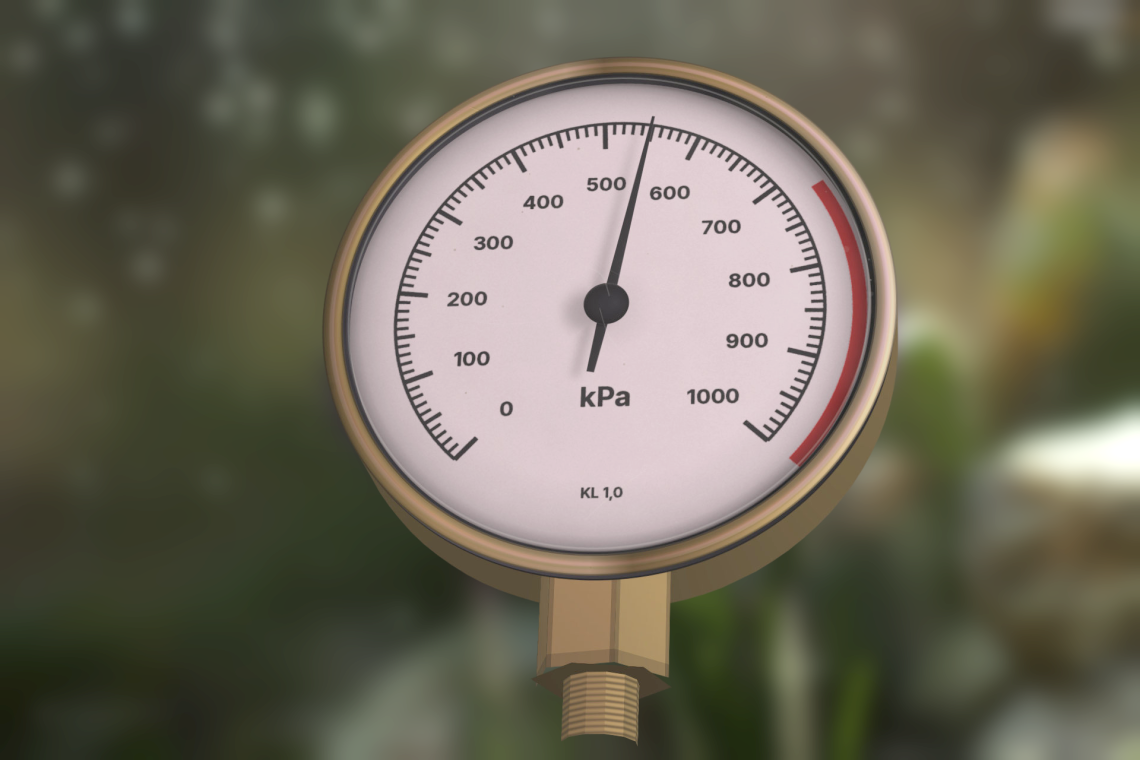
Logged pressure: 550 kPa
